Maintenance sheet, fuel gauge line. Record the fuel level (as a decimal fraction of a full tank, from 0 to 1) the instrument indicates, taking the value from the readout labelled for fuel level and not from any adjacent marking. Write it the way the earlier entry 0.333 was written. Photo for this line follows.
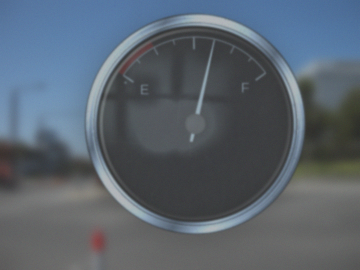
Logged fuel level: 0.625
